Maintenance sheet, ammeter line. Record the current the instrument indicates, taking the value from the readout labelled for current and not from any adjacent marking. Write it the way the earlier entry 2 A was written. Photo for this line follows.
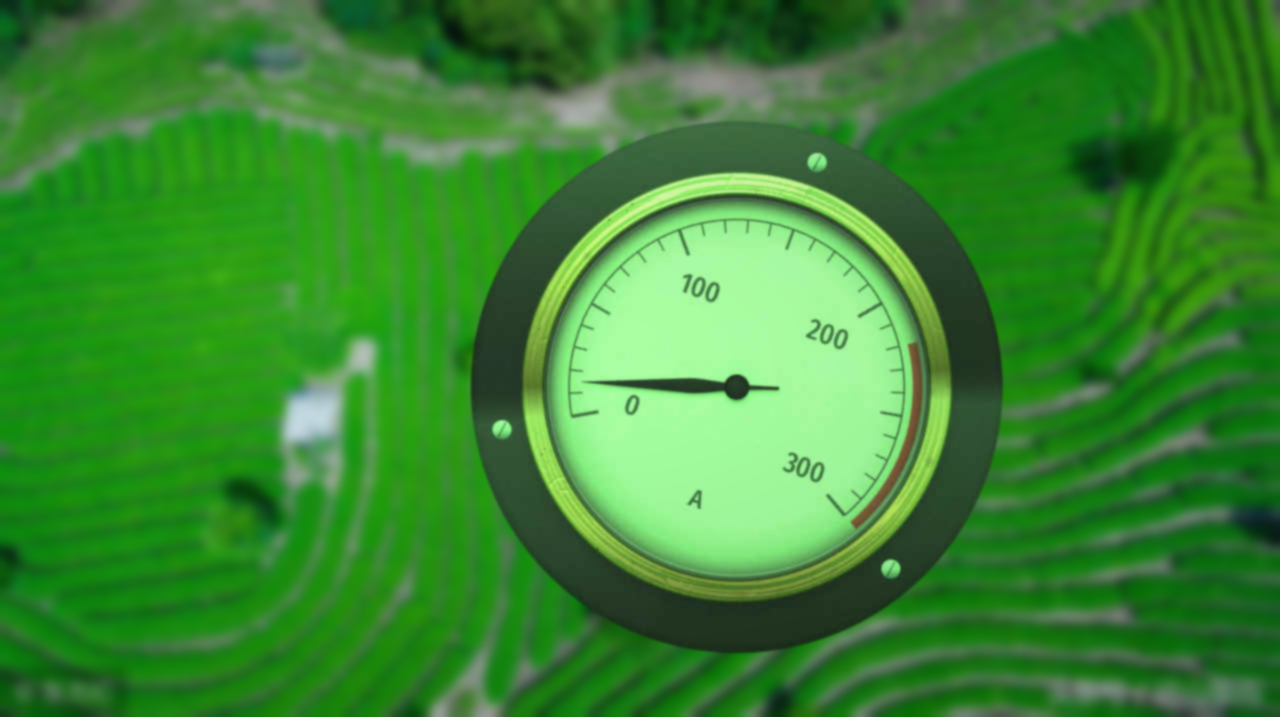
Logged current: 15 A
